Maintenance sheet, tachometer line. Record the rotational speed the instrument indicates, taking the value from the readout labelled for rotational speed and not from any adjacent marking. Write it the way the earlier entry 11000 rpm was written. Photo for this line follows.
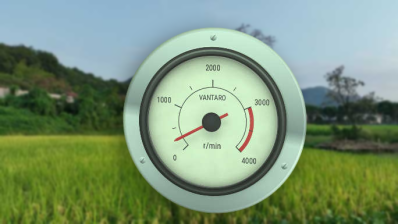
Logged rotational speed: 250 rpm
